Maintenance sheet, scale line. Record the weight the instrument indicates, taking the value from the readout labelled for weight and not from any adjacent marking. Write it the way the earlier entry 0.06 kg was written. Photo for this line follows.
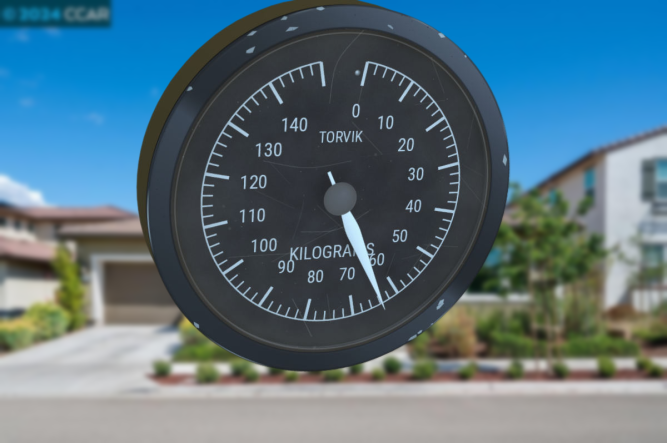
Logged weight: 64 kg
